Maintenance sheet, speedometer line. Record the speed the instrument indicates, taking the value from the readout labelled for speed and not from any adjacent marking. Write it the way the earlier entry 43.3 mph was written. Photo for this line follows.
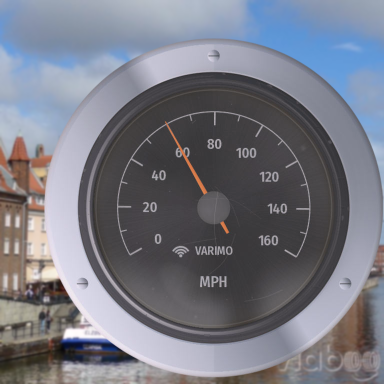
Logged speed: 60 mph
